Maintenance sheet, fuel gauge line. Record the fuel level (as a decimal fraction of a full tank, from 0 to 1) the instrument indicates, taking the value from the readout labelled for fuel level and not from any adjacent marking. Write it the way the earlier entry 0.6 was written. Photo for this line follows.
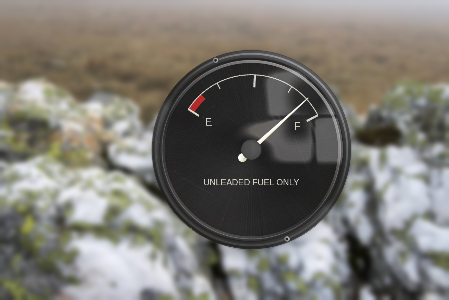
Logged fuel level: 0.875
